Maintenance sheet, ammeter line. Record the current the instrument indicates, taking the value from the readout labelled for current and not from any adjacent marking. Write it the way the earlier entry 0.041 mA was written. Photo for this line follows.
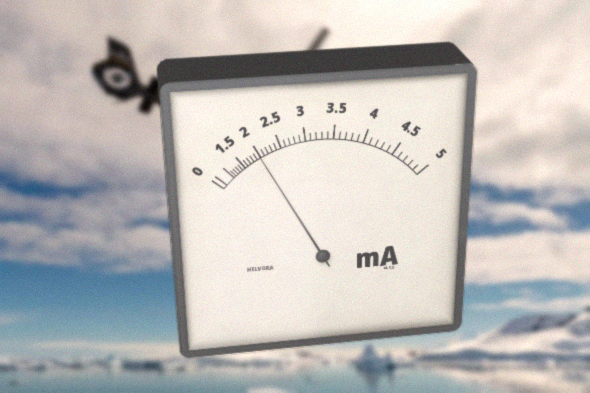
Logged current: 2 mA
